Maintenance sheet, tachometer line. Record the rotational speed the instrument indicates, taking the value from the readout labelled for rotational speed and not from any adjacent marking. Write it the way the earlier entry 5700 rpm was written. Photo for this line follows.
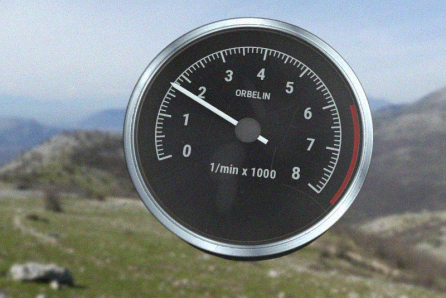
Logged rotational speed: 1700 rpm
